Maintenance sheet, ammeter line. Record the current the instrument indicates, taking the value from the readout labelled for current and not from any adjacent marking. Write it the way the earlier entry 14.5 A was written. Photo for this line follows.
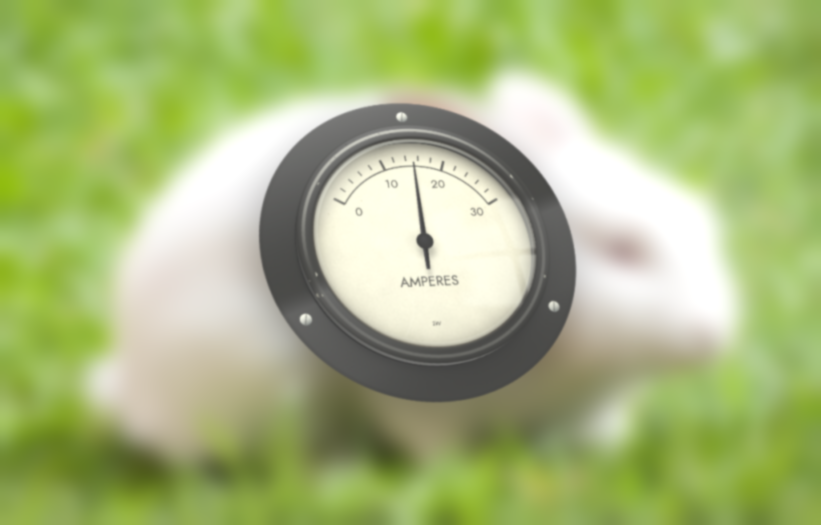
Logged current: 15 A
